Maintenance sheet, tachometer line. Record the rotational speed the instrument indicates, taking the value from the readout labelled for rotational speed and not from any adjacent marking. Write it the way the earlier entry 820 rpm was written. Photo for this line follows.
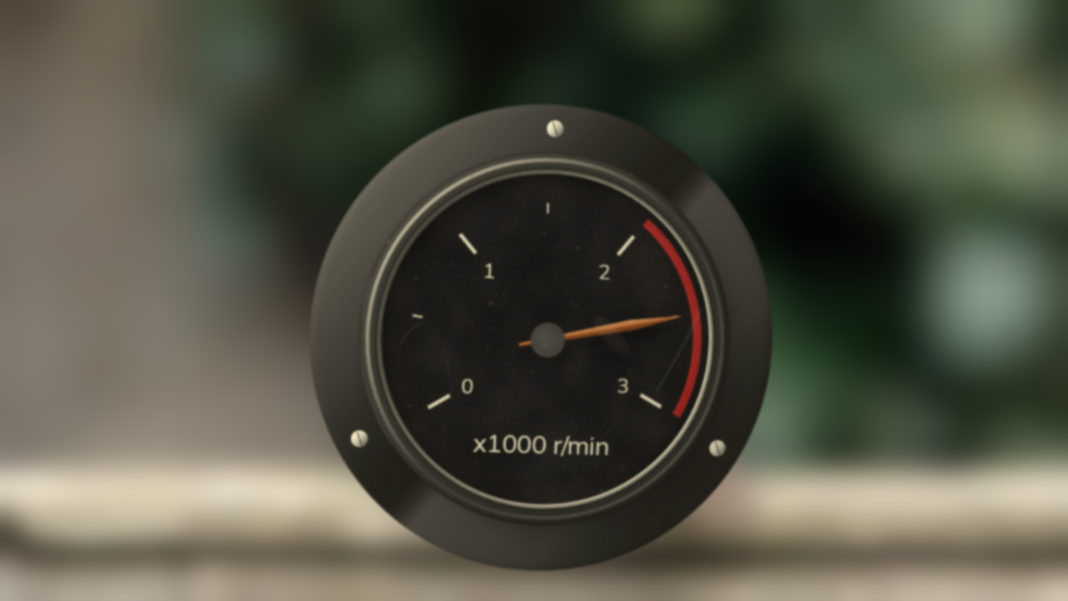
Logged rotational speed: 2500 rpm
